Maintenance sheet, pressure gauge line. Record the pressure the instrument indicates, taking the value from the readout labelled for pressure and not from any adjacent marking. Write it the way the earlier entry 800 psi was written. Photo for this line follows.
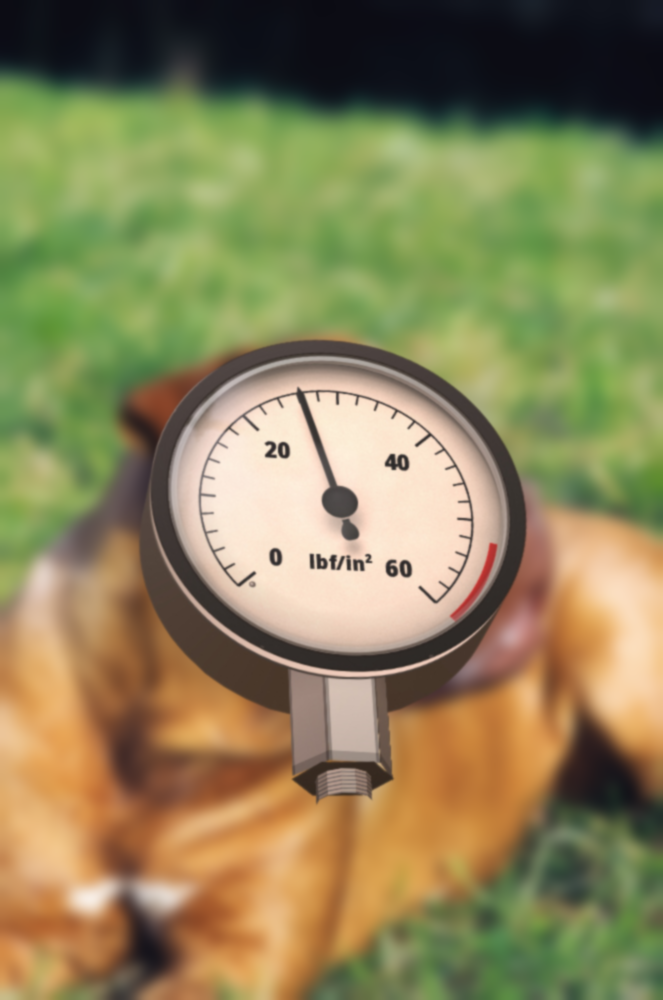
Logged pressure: 26 psi
